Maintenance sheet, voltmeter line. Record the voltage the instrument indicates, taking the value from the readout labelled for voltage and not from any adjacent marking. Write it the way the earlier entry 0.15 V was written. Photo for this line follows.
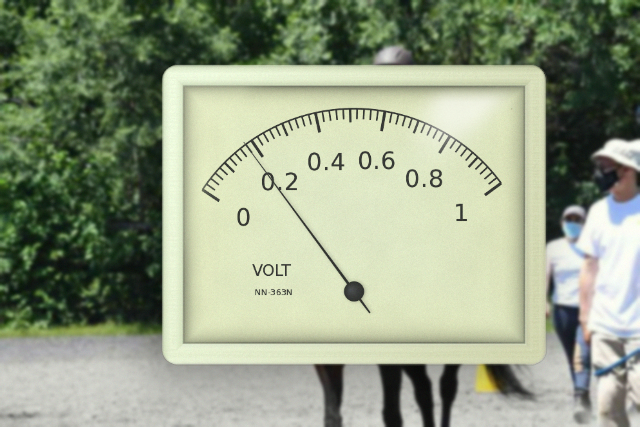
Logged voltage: 0.18 V
